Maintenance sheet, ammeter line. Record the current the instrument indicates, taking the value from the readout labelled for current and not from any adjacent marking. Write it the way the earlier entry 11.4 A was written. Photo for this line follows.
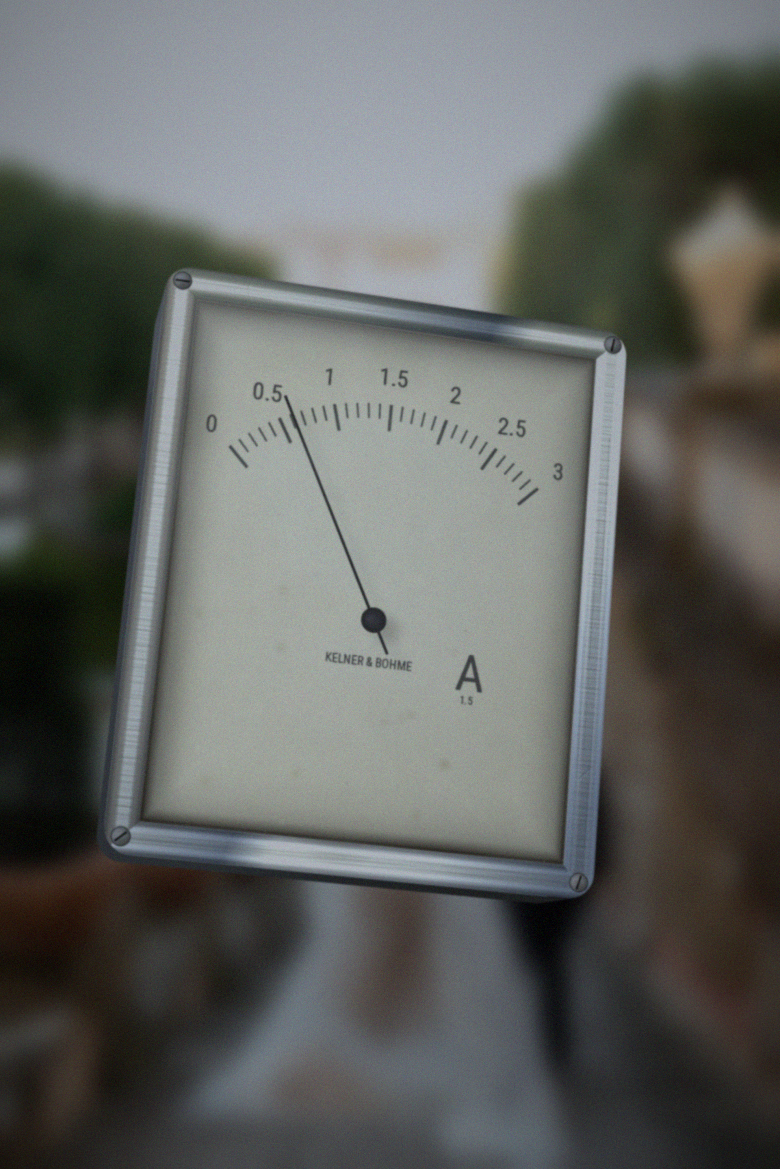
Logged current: 0.6 A
